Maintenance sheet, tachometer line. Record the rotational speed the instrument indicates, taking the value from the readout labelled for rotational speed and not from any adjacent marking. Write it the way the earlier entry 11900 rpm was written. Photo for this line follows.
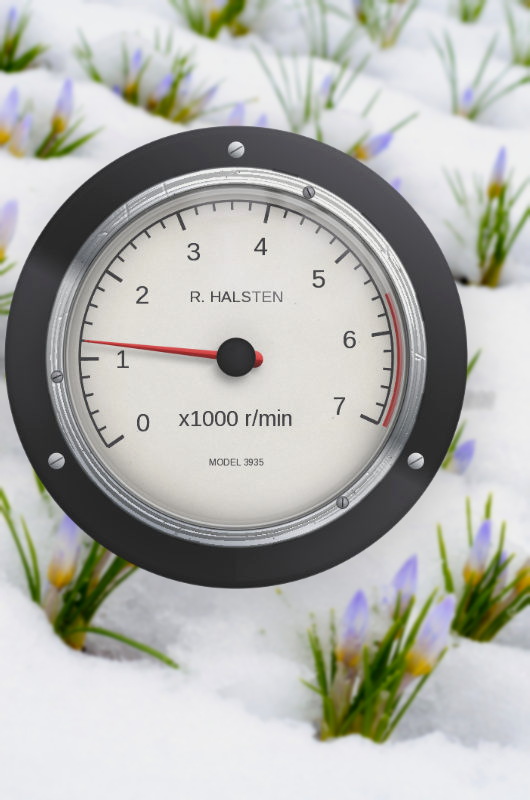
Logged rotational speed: 1200 rpm
